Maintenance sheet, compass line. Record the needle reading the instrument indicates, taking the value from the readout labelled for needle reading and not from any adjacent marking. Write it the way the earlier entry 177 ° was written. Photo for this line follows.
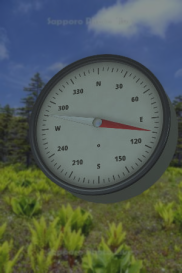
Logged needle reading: 105 °
